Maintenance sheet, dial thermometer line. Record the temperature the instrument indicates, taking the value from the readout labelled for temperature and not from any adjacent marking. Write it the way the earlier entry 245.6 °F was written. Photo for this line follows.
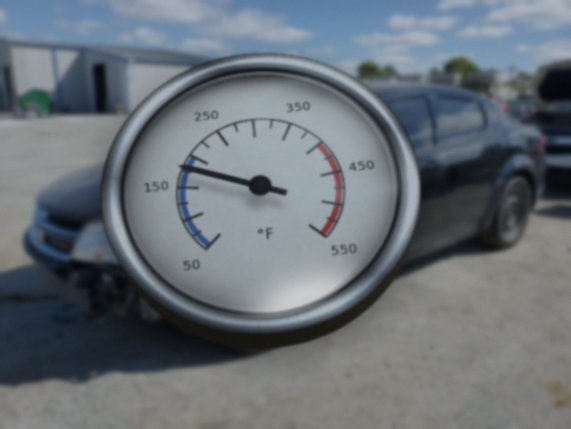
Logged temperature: 175 °F
